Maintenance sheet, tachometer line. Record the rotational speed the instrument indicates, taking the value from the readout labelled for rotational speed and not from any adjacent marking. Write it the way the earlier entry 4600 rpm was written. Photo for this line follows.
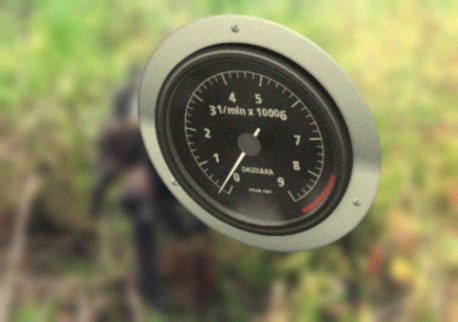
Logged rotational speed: 200 rpm
